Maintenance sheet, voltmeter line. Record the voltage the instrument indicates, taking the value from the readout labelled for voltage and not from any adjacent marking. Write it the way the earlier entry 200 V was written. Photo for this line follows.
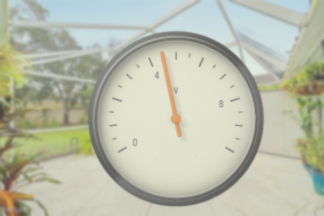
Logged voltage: 4.5 V
